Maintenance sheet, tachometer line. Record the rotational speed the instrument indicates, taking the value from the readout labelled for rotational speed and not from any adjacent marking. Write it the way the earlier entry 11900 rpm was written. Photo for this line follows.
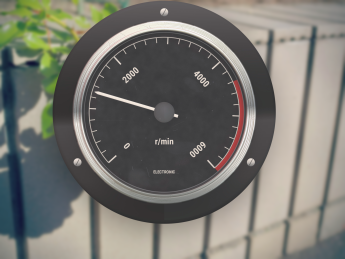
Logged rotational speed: 1300 rpm
